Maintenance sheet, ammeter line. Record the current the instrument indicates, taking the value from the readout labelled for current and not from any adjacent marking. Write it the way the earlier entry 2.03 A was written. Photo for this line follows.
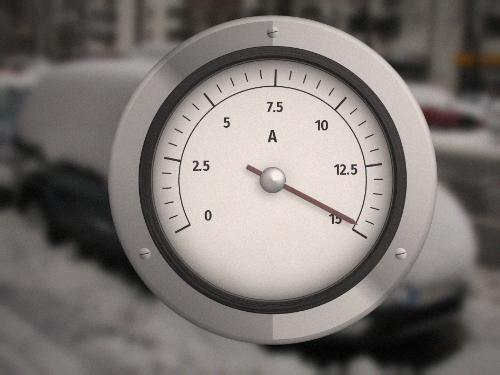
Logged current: 14.75 A
